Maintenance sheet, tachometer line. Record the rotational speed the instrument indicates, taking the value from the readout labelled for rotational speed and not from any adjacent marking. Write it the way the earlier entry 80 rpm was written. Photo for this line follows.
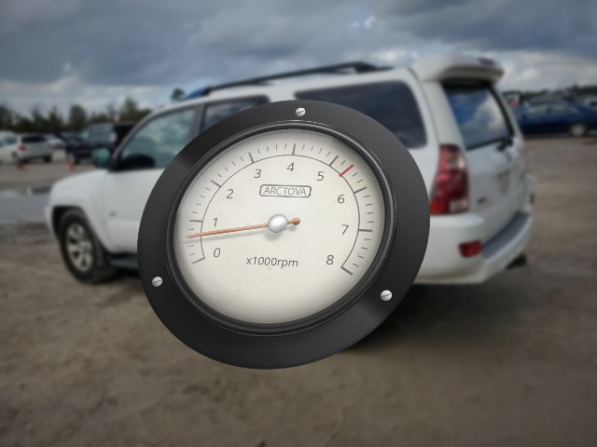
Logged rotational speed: 600 rpm
